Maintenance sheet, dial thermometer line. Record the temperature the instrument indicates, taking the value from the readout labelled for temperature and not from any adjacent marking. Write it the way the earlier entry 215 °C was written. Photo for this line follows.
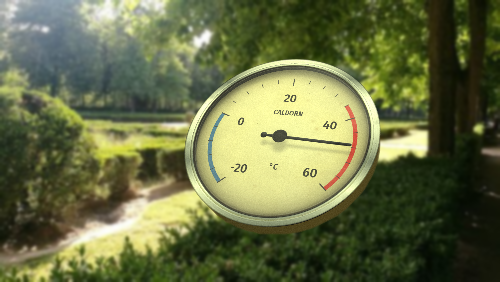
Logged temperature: 48 °C
